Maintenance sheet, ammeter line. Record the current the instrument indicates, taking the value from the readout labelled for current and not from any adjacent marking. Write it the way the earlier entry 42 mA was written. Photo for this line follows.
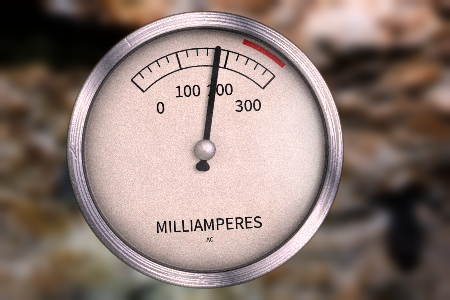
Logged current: 180 mA
